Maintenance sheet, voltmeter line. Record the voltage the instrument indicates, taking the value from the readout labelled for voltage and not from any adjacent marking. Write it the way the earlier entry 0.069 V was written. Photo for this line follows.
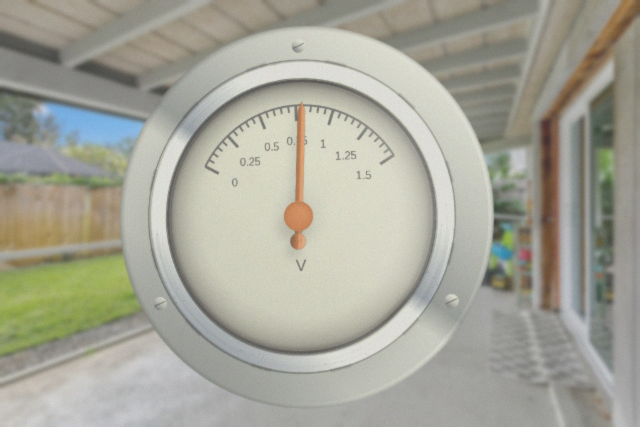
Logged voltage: 0.8 V
